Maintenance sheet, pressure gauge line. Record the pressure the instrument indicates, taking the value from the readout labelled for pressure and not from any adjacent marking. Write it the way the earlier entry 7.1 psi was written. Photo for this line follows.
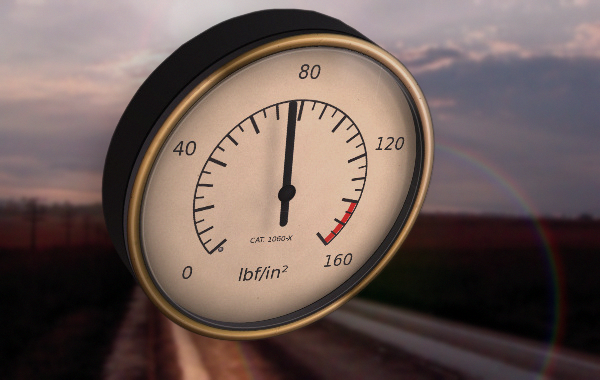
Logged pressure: 75 psi
